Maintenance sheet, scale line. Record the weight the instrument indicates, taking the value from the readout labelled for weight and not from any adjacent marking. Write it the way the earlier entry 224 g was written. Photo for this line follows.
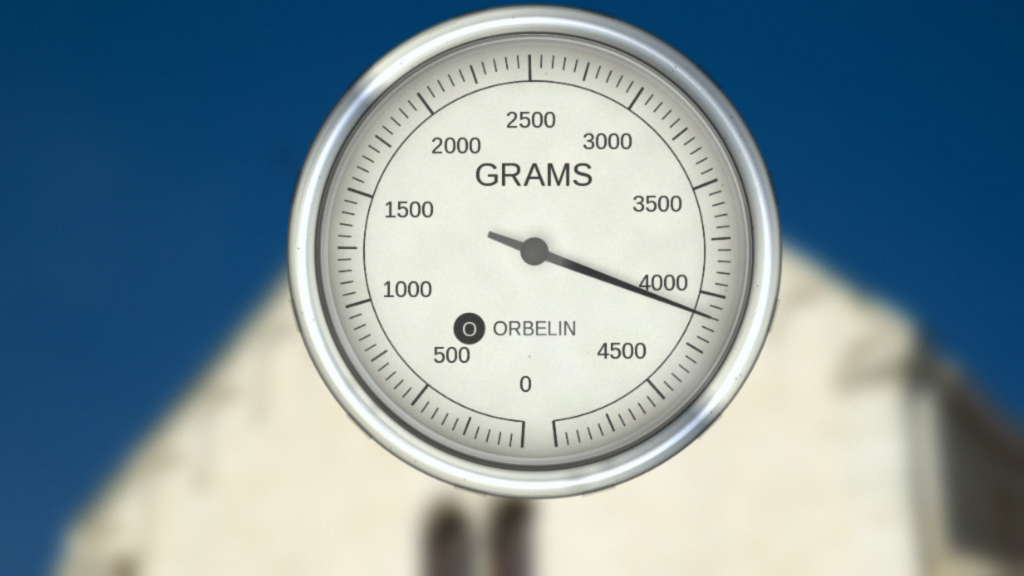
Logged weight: 4100 g
